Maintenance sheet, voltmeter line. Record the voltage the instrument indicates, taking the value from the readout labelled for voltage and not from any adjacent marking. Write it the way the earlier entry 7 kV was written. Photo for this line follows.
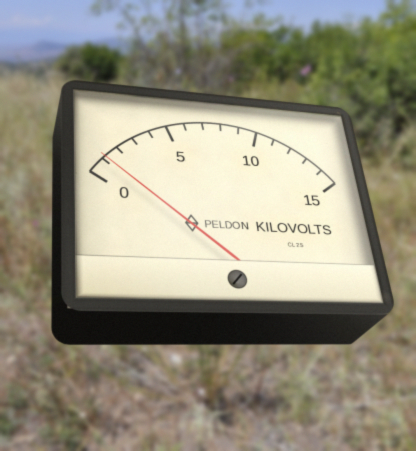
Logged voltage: 1 kV
